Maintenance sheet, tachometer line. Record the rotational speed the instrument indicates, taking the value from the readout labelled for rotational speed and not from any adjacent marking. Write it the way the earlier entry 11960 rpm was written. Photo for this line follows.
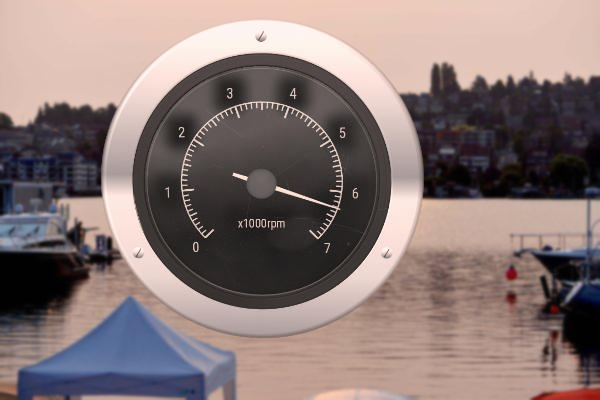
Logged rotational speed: 6300 rpm
